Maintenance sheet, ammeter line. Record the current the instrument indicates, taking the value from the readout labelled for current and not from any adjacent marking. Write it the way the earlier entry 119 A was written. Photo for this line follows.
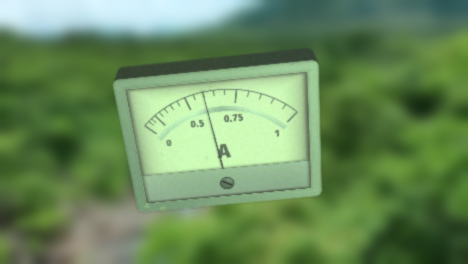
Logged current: 0.6 A
